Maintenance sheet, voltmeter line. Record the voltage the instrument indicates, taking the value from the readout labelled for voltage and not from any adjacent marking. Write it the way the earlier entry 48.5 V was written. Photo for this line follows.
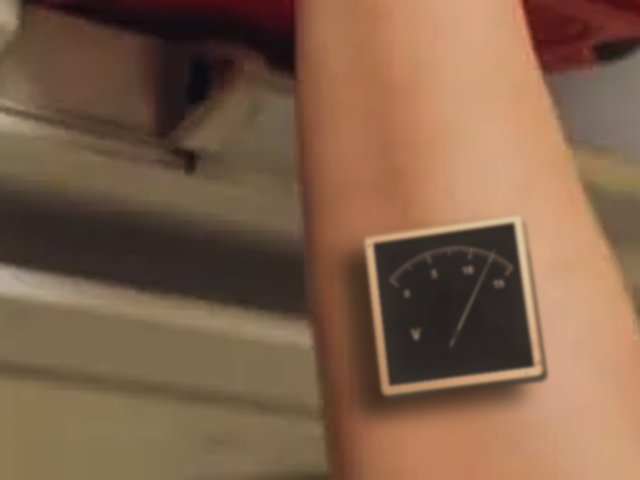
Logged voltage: 12.5 V
